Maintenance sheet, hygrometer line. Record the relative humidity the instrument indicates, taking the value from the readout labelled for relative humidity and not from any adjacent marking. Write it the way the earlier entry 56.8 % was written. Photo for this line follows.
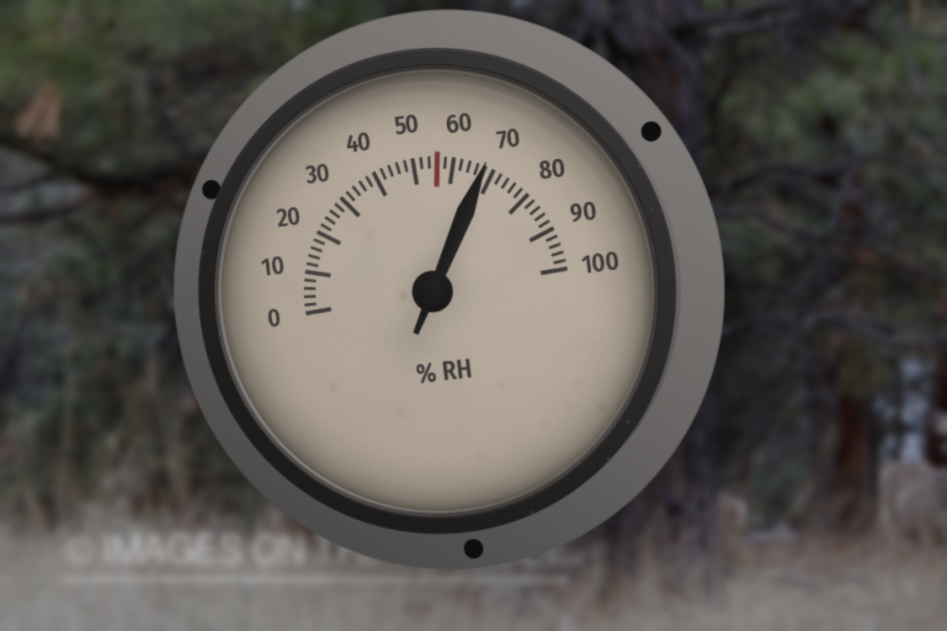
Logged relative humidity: 68 %
